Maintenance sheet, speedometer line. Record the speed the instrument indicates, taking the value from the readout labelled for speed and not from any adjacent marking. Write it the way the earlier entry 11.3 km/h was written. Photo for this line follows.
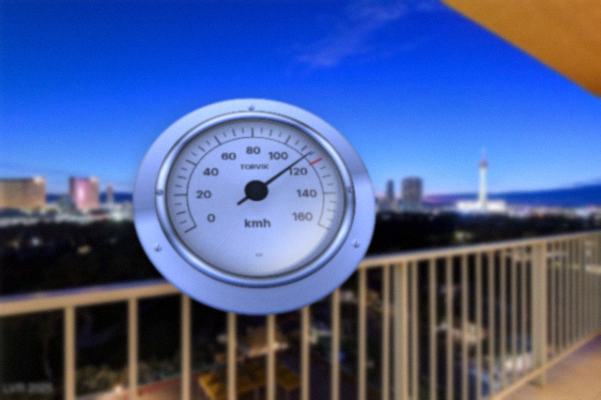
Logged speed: 115 km/h
